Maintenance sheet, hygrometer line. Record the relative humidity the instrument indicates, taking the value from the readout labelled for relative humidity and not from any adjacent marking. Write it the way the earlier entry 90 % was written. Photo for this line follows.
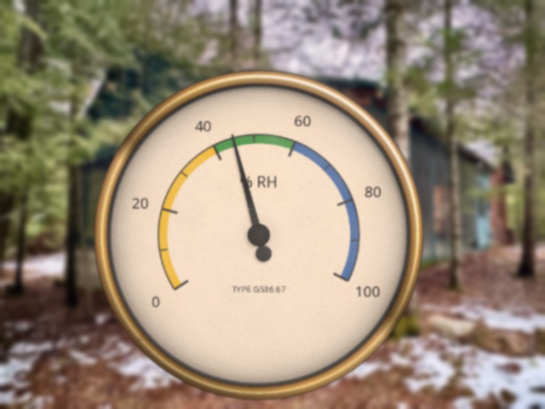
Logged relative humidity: 45 %
